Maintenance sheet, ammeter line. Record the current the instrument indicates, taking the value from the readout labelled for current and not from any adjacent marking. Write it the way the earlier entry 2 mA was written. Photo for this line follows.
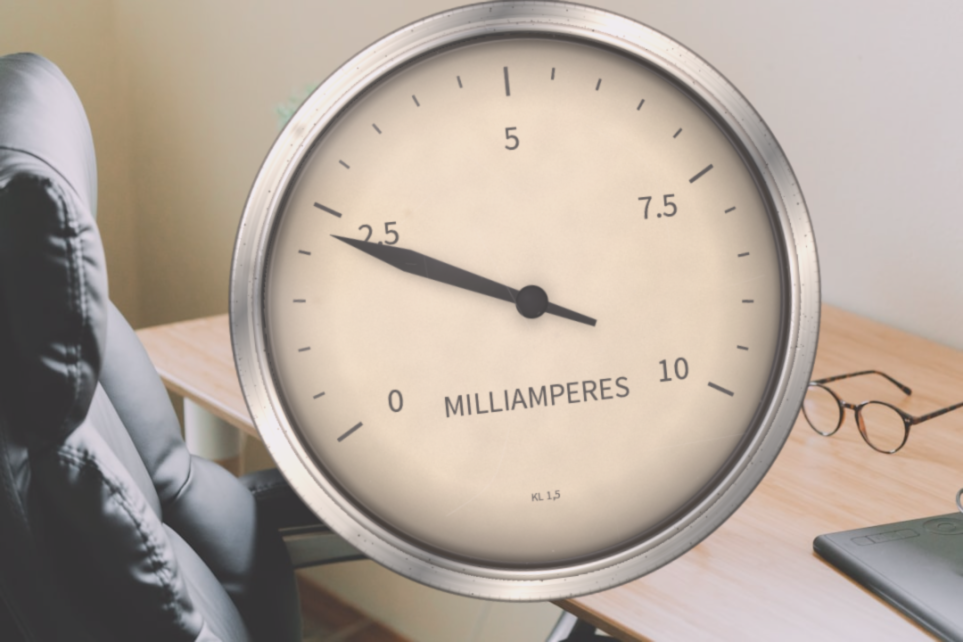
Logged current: 2.25 mA
